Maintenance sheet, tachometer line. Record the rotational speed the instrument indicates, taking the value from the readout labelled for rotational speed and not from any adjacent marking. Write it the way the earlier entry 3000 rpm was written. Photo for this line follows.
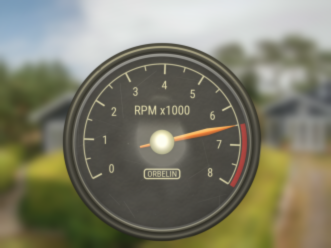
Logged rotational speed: 6500 rpm
